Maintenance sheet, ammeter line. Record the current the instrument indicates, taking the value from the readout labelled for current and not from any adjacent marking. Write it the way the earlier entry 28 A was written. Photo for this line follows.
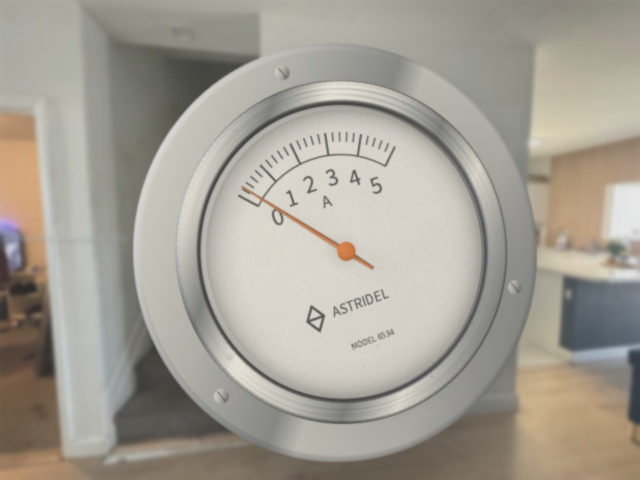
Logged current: 0.2 A
